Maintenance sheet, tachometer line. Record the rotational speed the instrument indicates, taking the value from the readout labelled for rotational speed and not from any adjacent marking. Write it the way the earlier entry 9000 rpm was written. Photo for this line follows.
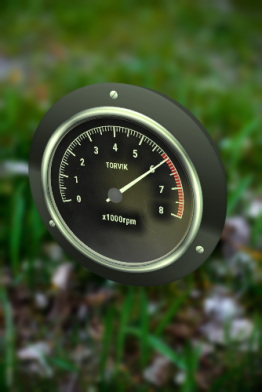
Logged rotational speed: 6000 rpm
